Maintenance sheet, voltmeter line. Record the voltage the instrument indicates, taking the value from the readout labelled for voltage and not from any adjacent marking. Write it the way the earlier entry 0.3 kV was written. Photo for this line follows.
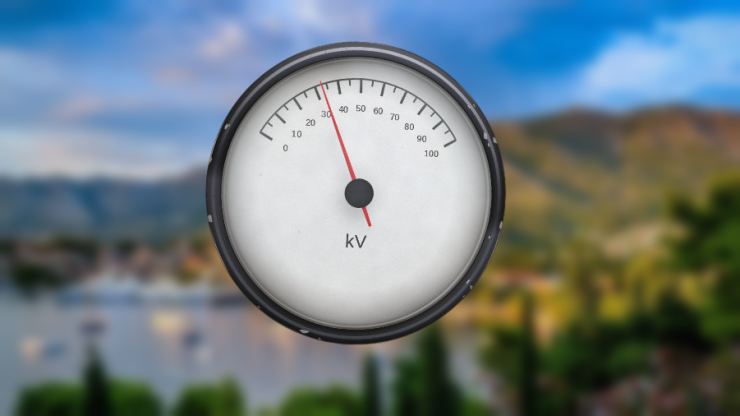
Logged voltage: 32.5 kV
